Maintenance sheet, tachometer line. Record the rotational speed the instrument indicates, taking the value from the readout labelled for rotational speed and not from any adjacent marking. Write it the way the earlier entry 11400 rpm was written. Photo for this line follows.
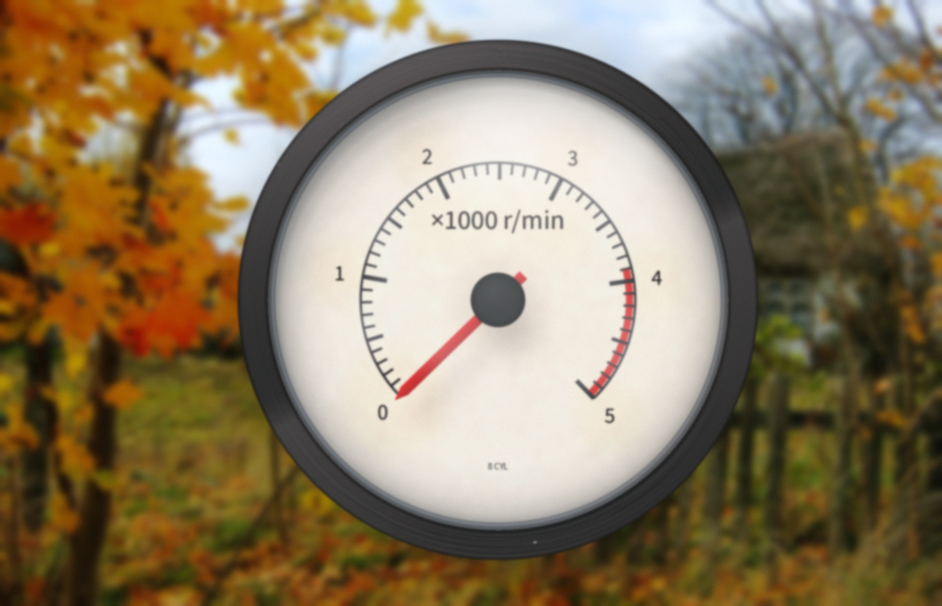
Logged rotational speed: 0 rpm
